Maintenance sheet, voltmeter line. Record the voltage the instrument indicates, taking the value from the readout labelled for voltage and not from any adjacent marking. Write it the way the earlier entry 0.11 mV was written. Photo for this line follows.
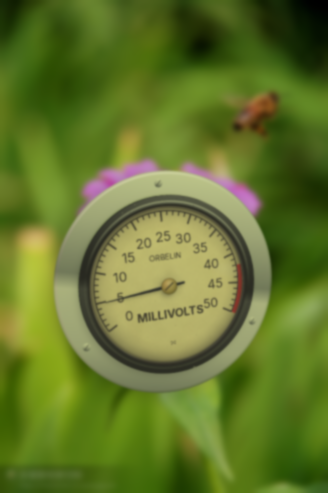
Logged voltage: 5 mV
